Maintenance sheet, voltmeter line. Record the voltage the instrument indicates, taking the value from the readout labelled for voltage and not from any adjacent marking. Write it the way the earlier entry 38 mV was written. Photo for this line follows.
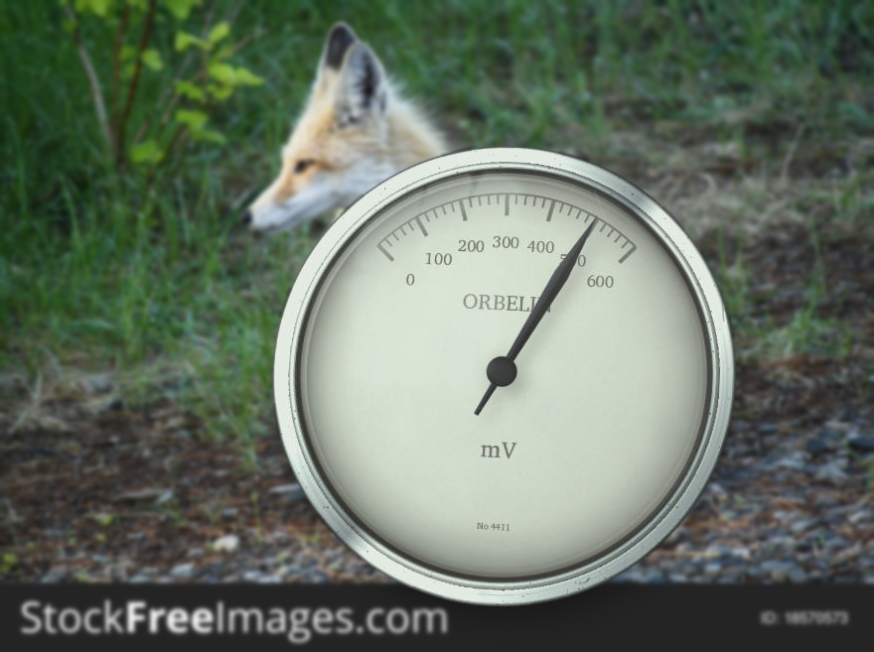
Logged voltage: 500 mV
